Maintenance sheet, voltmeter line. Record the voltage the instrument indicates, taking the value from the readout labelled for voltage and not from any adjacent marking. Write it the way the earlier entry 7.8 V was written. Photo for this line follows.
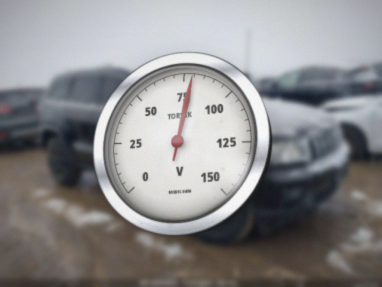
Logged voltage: 80 V
